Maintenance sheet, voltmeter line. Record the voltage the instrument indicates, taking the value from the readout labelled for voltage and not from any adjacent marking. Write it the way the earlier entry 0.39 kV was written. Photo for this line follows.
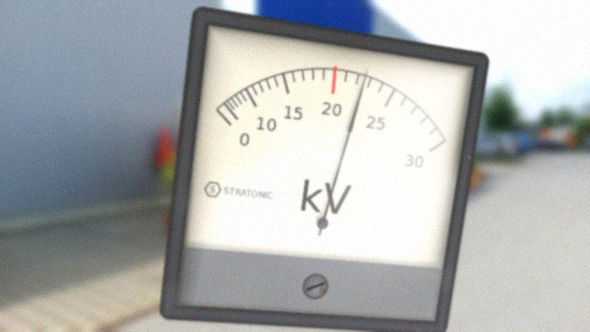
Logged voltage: 22.5 kV
